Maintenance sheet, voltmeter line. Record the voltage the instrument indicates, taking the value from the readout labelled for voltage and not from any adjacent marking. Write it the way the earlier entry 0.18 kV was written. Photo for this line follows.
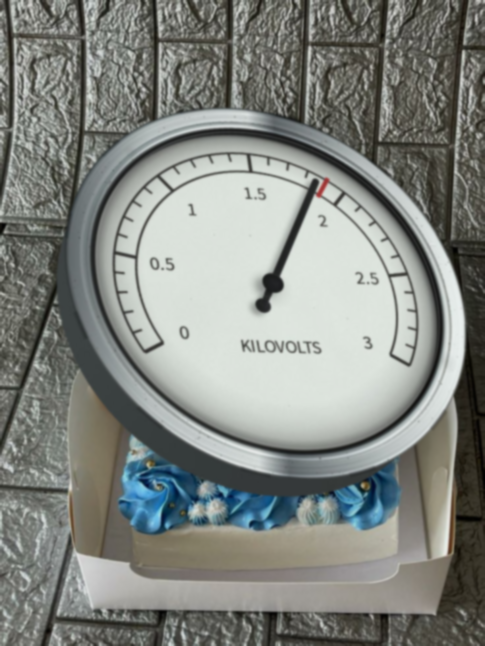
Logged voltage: 1.85 kV
